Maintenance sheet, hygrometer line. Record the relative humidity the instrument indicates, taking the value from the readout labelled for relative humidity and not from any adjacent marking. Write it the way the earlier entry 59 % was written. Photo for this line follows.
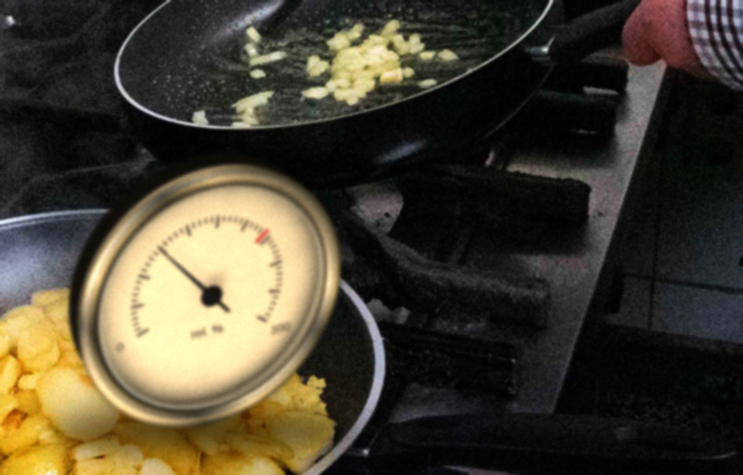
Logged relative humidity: 30 %
